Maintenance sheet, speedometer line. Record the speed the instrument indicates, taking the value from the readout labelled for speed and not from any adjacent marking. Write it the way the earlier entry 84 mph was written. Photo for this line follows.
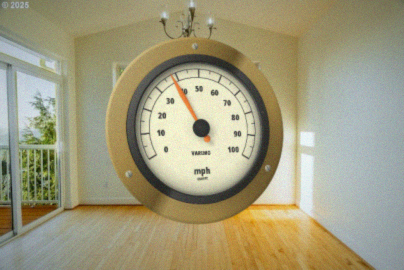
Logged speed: 37.5 mph
